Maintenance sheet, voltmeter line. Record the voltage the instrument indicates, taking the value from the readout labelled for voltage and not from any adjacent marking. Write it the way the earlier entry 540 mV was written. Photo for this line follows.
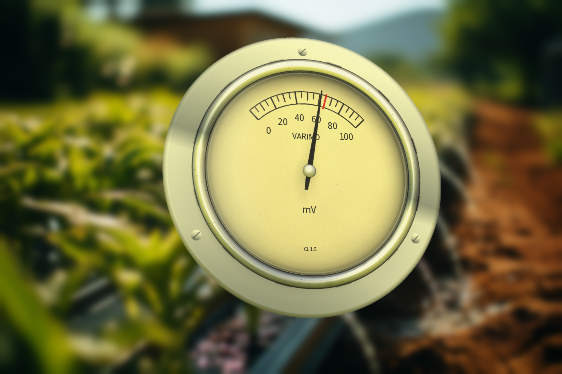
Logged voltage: 60 mV
